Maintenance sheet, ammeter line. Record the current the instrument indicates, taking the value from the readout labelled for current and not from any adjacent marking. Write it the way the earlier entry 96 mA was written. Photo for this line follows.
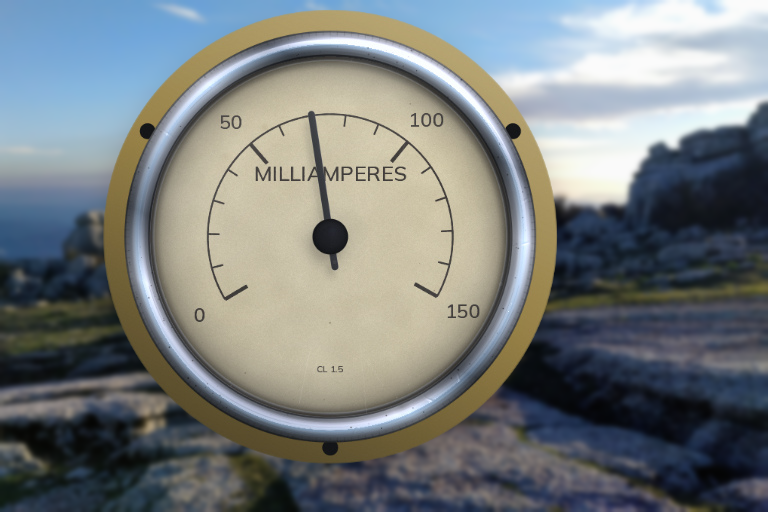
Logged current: 70 mA
